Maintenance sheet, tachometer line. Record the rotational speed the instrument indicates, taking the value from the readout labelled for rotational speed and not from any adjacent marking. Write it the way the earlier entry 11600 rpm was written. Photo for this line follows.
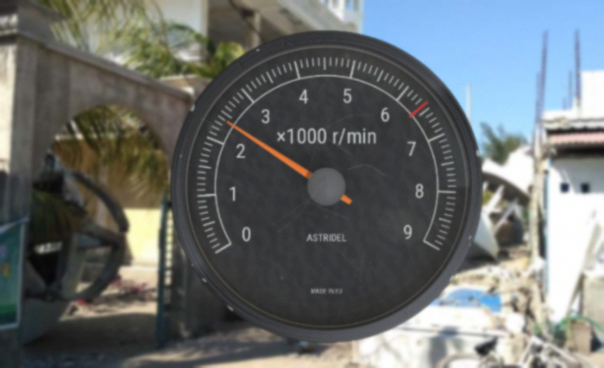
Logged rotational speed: 2400 rpm
